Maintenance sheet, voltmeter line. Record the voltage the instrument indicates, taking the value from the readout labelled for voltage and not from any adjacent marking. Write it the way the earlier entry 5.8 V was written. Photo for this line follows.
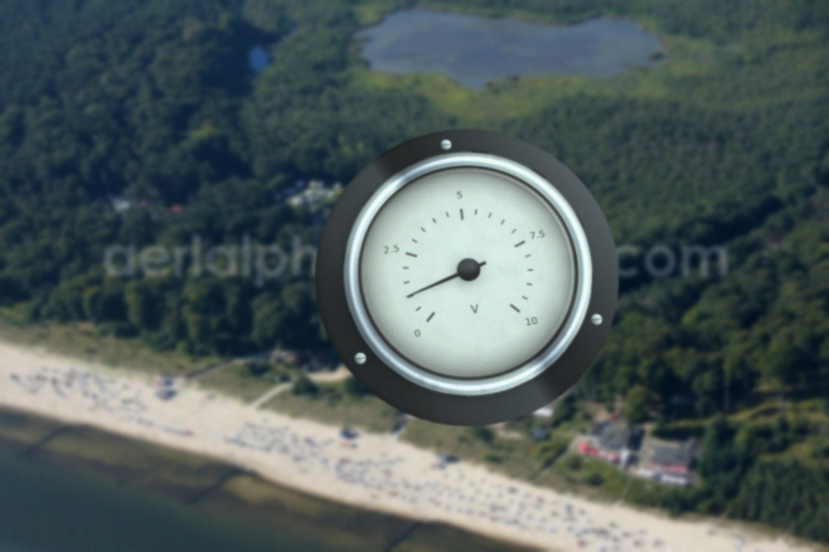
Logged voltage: 1 V
